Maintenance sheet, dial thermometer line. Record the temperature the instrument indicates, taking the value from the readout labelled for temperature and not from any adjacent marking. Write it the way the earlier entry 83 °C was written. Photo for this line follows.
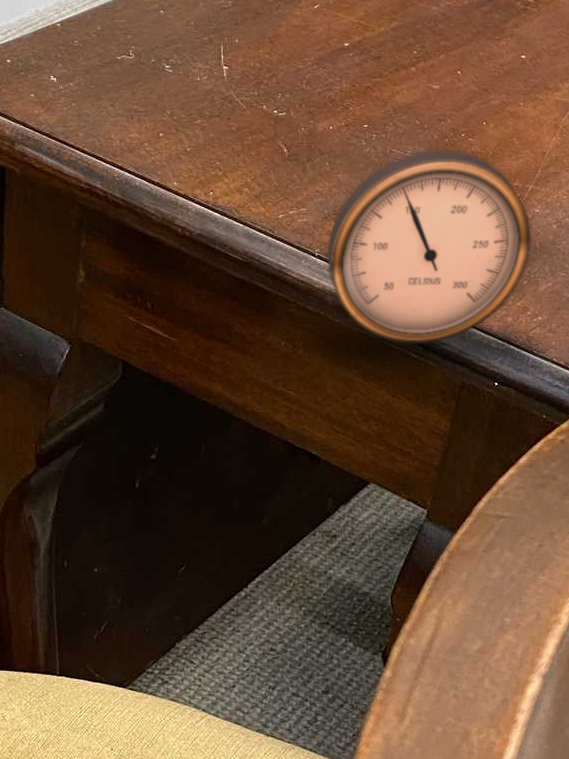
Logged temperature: 150 °C
